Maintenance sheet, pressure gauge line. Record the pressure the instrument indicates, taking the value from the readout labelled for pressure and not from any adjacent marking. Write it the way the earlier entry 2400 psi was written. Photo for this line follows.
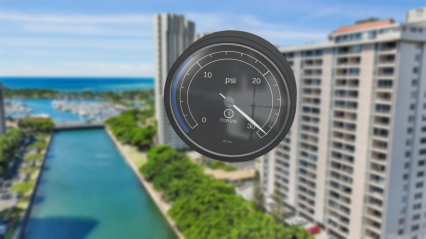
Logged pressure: 29 psi
